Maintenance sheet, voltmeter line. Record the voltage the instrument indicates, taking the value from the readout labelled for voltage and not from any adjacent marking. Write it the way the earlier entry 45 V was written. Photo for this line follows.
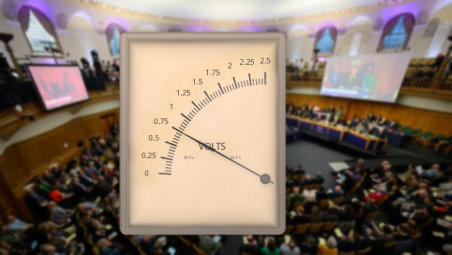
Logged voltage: 0.75 V
